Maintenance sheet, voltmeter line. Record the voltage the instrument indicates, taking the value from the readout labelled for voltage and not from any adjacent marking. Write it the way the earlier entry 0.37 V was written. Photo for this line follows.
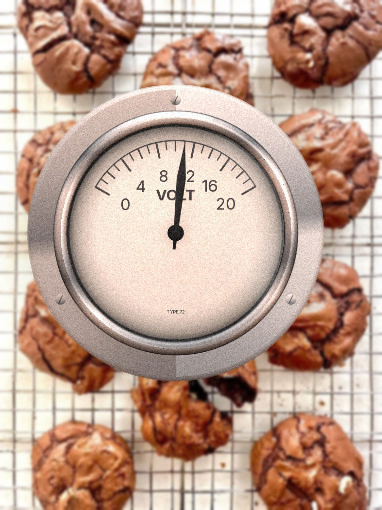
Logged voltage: 11 V
